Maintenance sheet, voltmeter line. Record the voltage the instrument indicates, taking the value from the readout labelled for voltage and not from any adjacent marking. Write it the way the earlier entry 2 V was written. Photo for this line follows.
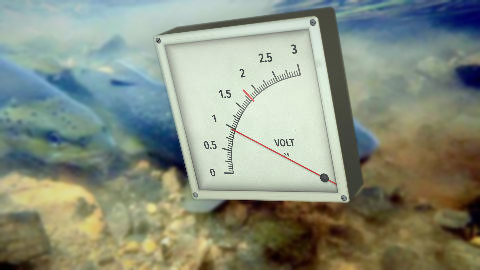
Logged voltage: 1 V
